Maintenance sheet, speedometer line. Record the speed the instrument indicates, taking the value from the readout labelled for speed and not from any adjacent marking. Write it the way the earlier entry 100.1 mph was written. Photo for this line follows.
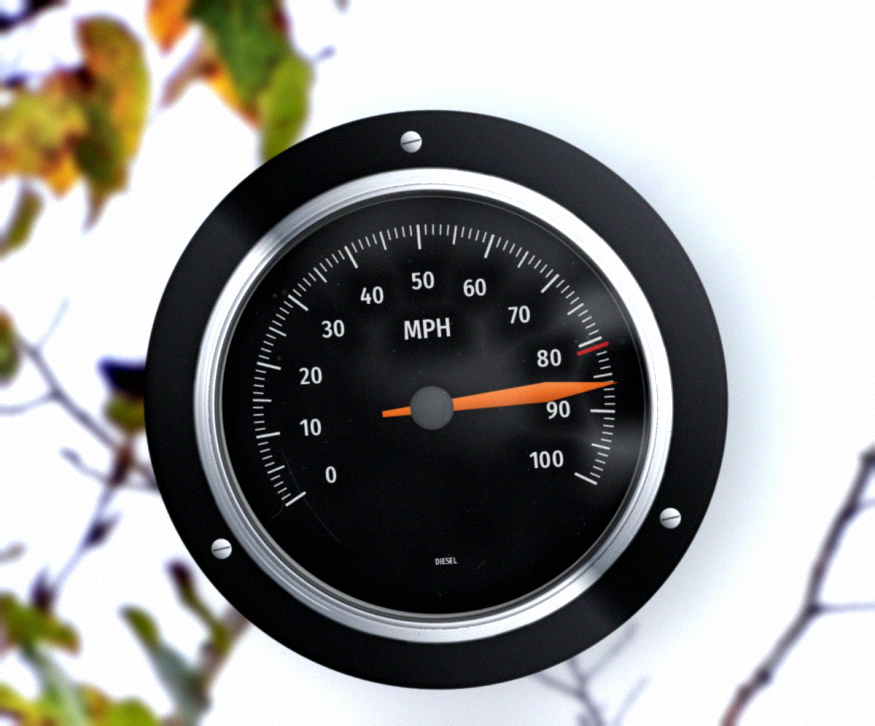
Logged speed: 86 mph
